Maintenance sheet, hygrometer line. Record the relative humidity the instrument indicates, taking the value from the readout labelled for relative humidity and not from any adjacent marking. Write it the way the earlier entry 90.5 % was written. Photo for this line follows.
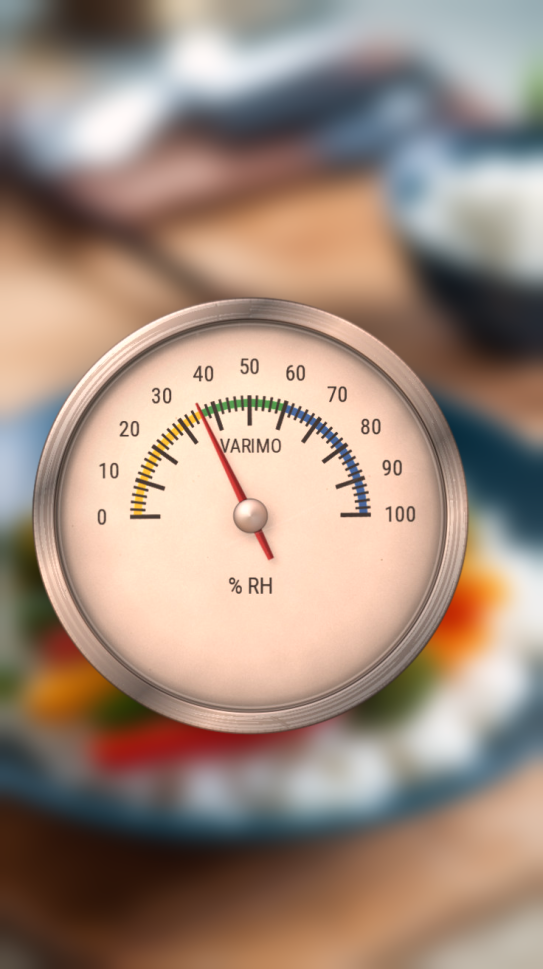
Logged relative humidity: 36 %
